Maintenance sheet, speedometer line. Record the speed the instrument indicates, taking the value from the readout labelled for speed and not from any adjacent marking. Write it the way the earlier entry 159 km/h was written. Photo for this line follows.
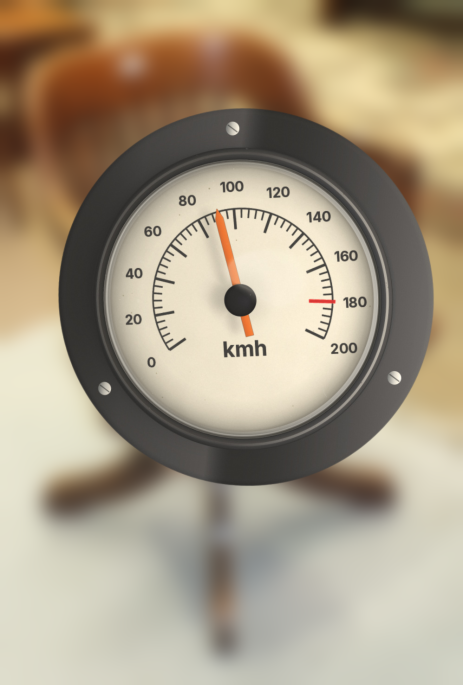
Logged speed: 92 km/h
